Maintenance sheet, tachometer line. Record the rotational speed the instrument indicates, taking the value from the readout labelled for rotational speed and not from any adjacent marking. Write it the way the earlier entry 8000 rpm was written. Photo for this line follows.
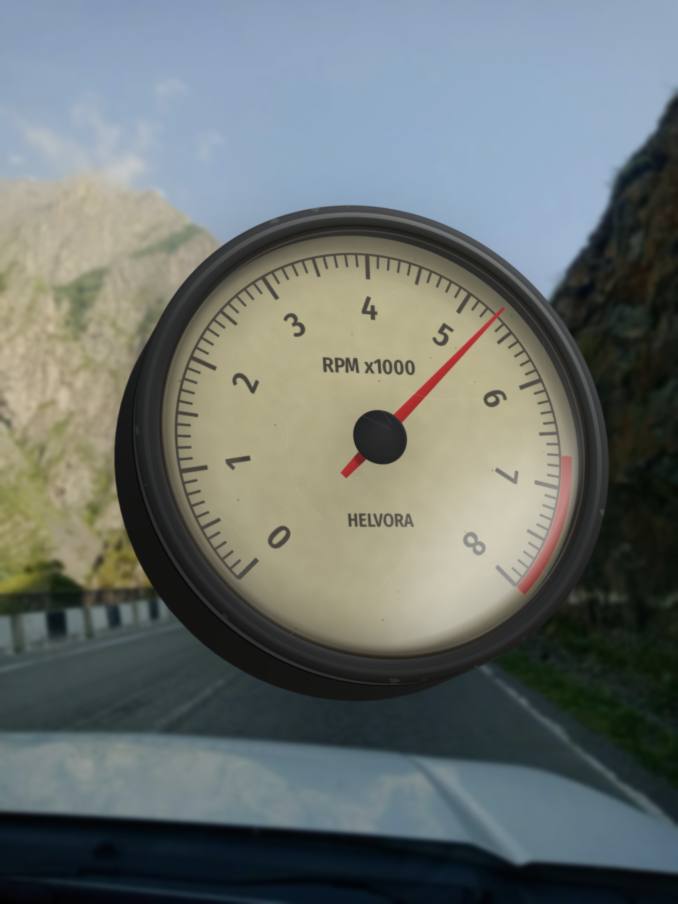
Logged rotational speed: 5300 rpm
